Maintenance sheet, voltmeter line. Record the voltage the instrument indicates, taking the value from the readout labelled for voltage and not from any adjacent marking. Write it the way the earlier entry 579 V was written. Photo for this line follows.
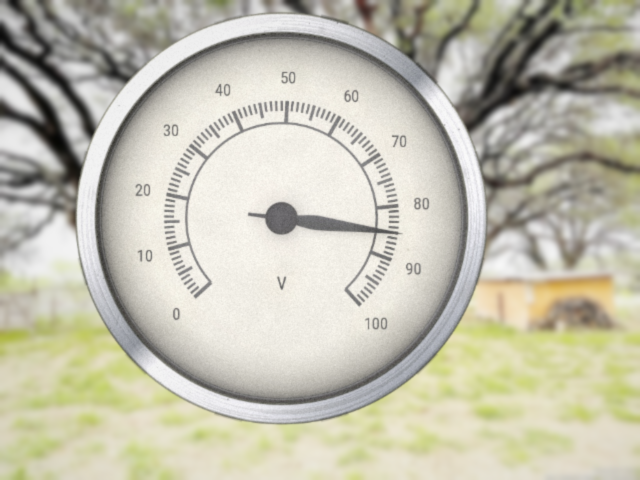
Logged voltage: 85 V
